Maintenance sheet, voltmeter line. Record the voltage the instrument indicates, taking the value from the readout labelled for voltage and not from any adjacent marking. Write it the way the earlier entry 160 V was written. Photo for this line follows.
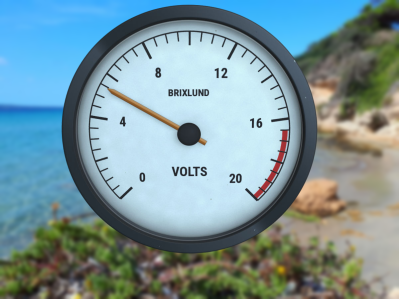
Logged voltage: 5.5 V
